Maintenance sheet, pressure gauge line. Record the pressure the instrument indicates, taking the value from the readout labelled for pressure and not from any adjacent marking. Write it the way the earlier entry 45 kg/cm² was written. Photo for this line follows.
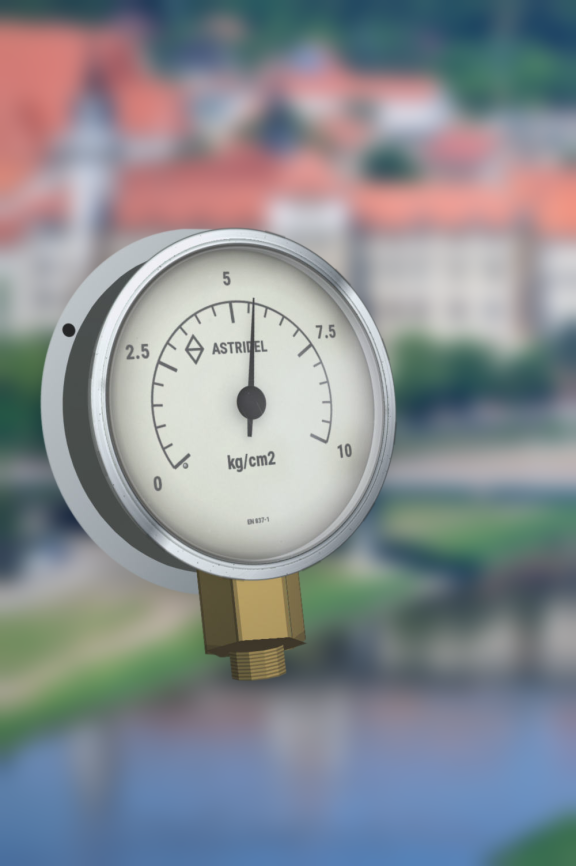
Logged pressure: 5.5 kg/cm²
